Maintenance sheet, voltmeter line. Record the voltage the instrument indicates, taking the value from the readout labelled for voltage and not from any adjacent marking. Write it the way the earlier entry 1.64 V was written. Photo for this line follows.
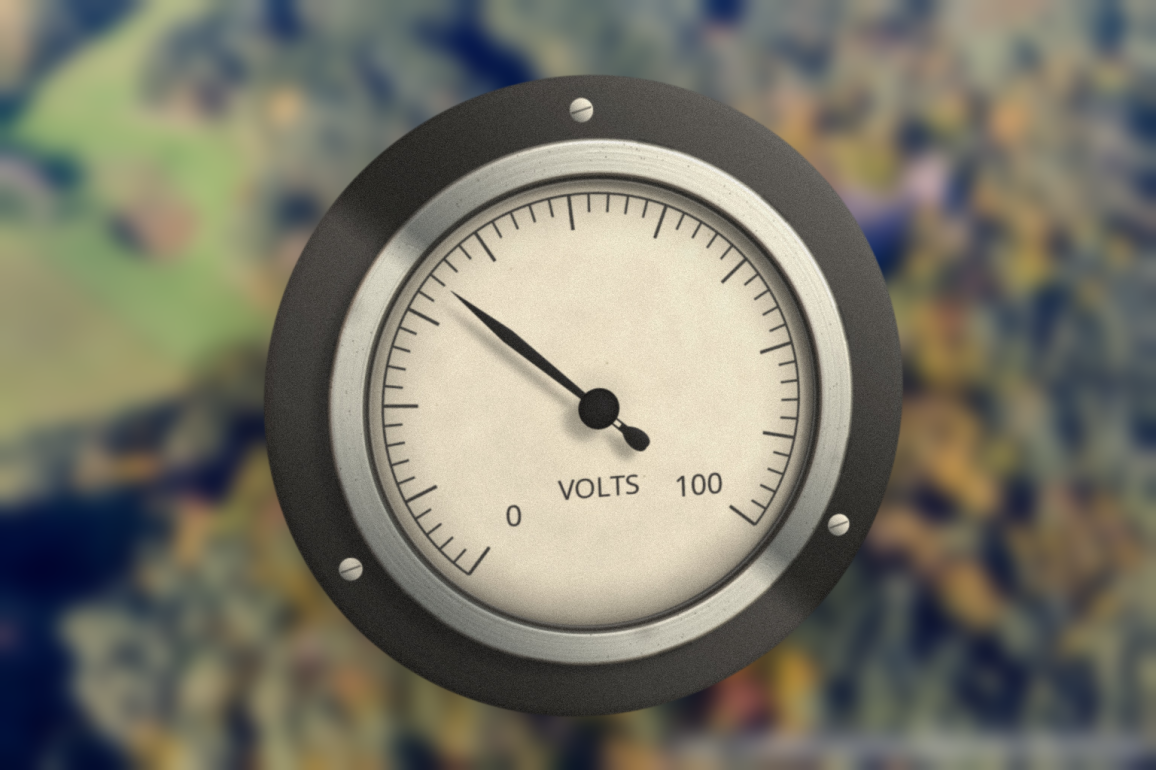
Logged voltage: 34 V
